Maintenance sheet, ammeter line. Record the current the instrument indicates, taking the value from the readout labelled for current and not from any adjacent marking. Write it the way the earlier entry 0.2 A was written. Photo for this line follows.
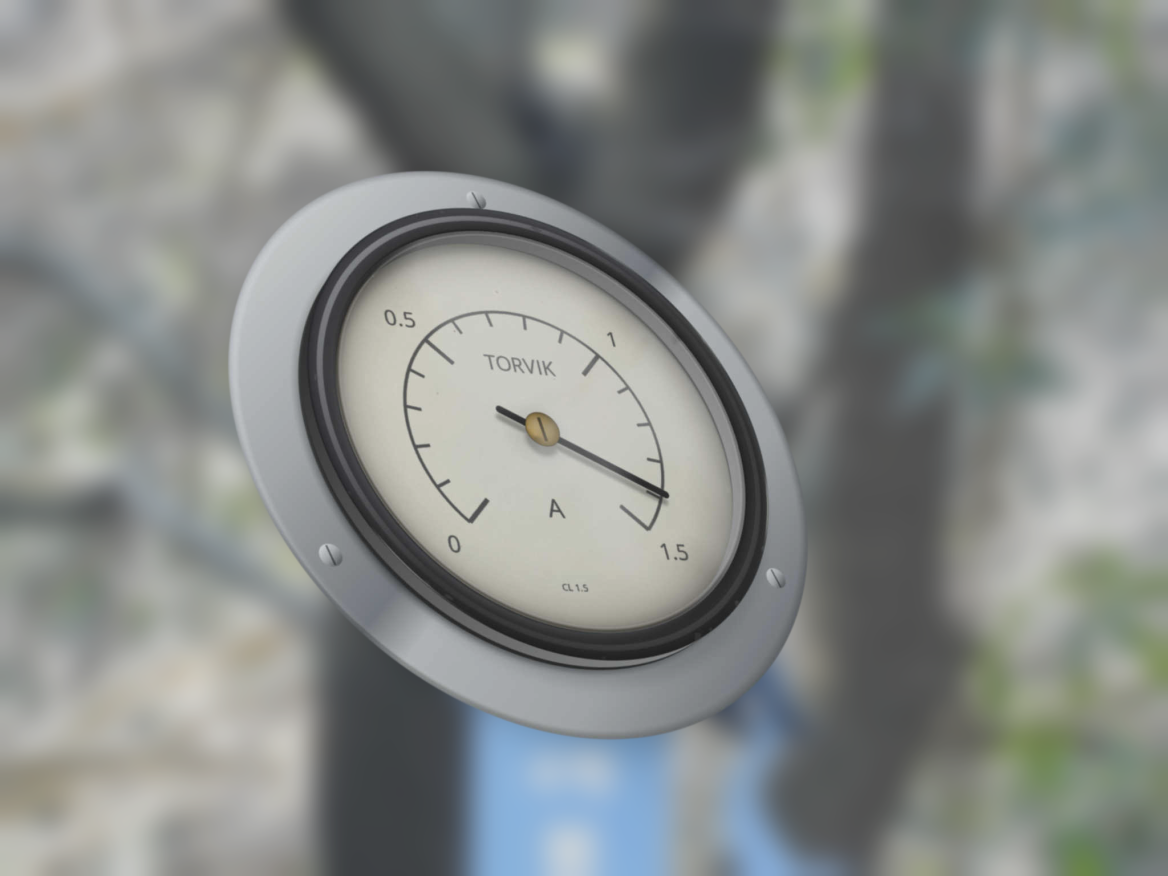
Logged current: 1.4 A
